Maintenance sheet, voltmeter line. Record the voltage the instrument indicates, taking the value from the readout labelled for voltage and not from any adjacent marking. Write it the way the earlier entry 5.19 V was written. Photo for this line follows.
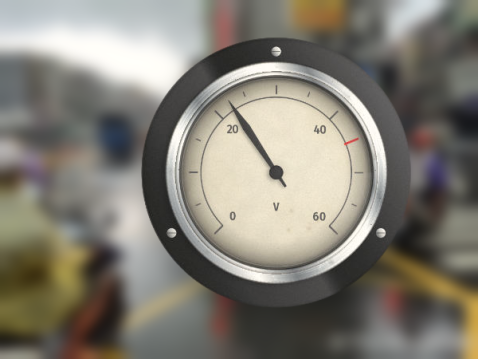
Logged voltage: 22.5 V
